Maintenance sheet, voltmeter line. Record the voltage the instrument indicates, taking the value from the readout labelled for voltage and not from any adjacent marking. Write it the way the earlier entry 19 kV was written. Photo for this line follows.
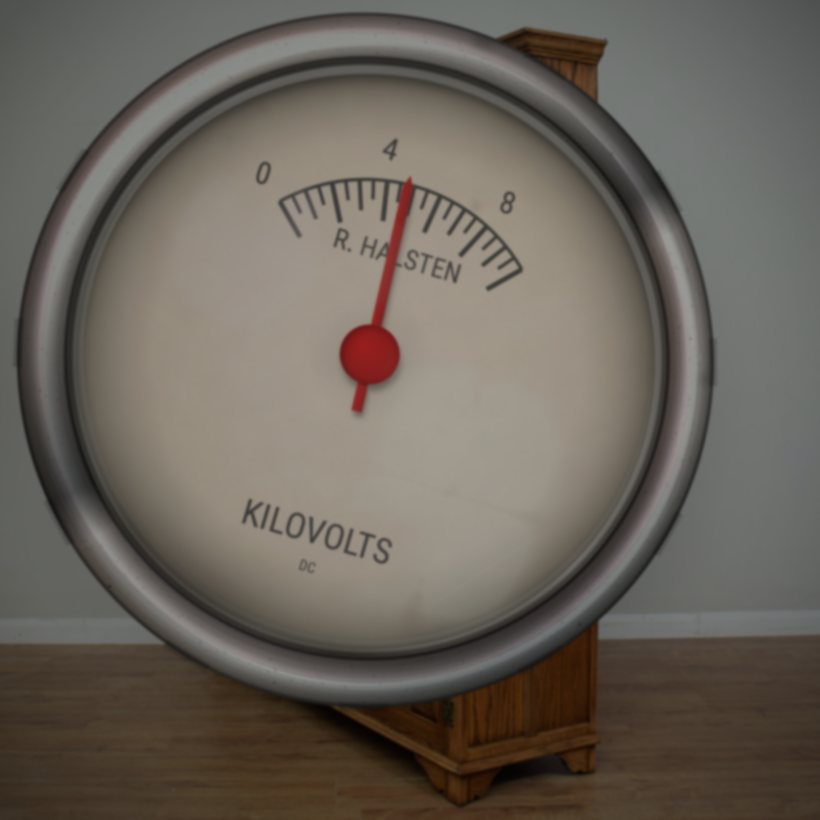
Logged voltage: 4.75 kV
